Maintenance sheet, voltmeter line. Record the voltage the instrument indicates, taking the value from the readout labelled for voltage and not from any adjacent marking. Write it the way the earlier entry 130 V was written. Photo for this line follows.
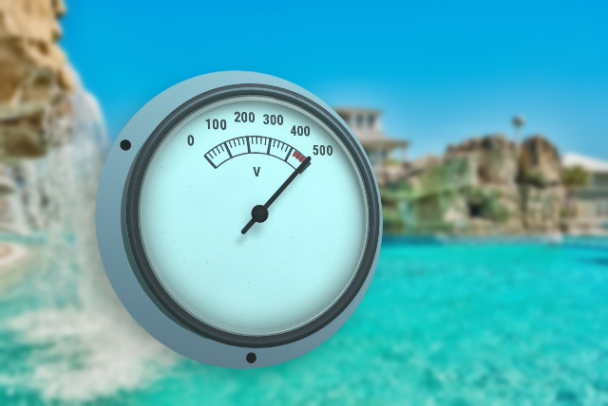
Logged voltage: 480 V
